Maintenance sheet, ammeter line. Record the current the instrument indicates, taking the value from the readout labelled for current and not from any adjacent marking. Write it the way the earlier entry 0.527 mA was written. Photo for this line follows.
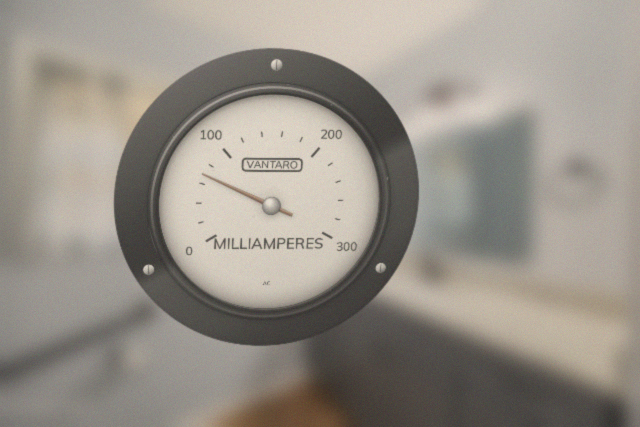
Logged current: 70 mA
